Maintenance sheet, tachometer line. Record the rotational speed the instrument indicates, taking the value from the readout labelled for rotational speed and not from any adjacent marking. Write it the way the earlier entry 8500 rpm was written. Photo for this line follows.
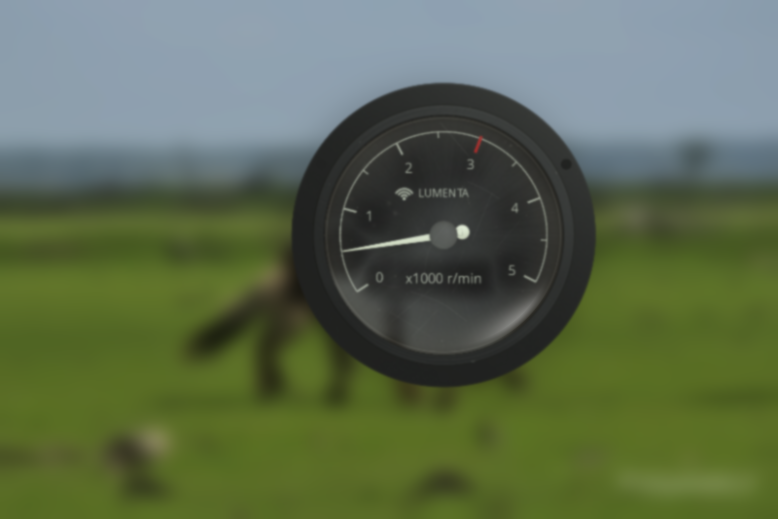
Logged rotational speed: 500 rpm
